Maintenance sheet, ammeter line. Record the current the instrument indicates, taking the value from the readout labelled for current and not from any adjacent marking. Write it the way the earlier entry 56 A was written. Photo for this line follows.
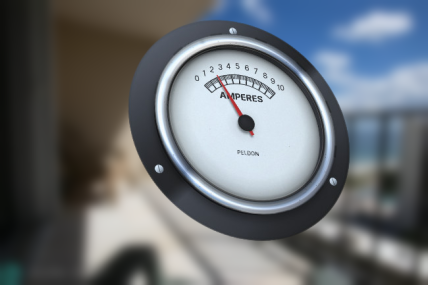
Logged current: 2 A
